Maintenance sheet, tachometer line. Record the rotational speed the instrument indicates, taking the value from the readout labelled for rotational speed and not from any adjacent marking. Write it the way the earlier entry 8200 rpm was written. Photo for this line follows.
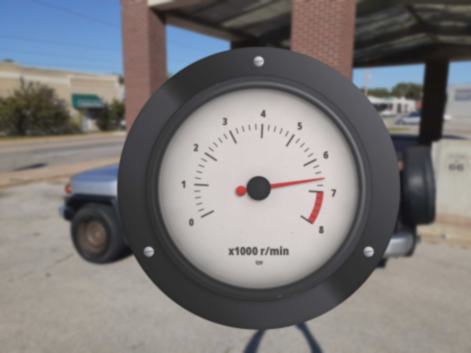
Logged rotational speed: 6600 rpm
